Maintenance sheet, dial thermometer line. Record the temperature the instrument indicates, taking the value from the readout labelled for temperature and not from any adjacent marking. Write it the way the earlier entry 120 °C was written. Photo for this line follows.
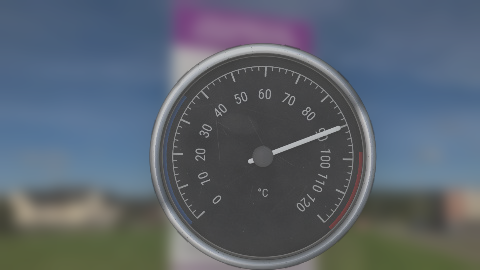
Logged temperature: 90 °C
